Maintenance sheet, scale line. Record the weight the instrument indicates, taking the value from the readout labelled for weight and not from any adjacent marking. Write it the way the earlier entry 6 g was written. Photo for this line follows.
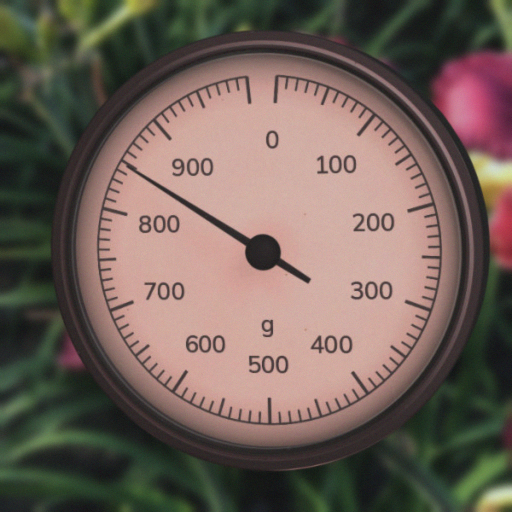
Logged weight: 850 g
